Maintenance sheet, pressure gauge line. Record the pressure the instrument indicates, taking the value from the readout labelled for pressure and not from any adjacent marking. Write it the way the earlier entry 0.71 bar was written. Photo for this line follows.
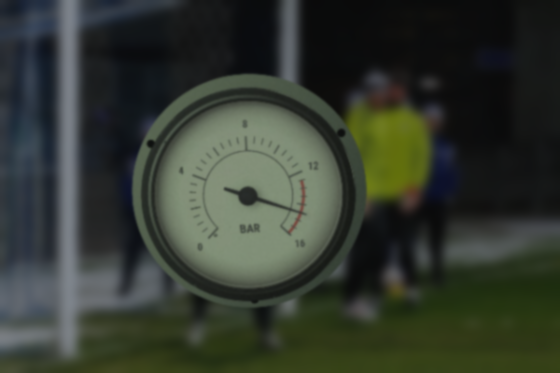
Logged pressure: 14.5 bar
